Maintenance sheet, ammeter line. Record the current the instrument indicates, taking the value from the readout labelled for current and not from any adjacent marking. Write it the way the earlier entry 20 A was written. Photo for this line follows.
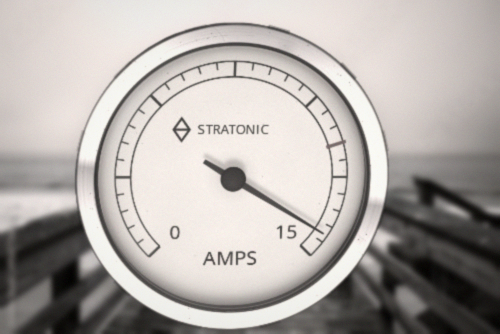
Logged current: 14.25 A
